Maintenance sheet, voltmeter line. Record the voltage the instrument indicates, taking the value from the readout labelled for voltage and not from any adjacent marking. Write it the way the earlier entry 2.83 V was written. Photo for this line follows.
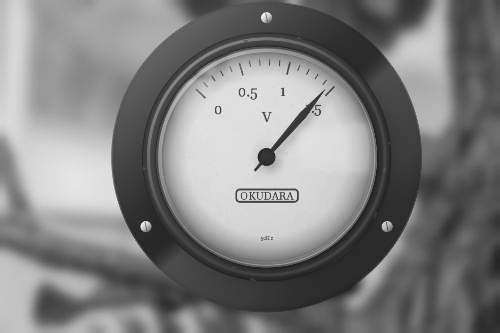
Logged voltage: 1.45 V
